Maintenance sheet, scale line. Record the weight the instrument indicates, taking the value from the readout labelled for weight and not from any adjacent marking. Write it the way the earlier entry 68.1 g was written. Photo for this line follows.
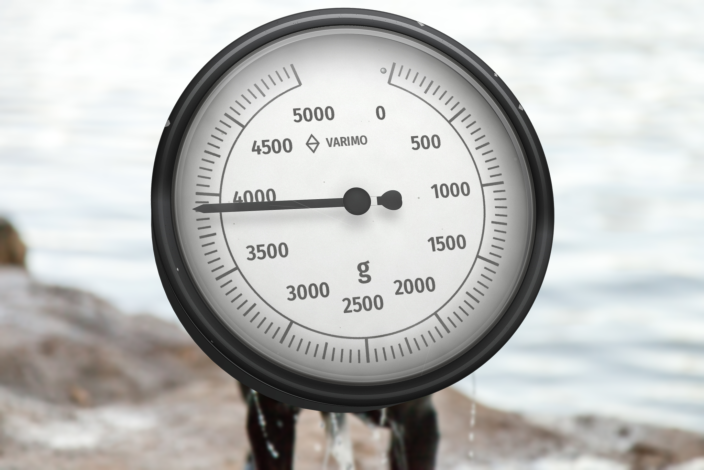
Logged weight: 3900 g
